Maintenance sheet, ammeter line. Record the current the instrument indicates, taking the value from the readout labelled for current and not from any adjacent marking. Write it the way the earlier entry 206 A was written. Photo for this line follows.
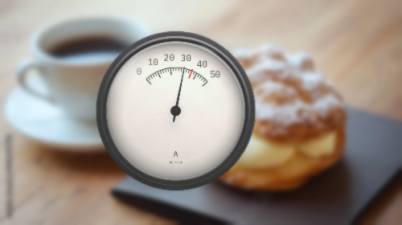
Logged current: 30 A
